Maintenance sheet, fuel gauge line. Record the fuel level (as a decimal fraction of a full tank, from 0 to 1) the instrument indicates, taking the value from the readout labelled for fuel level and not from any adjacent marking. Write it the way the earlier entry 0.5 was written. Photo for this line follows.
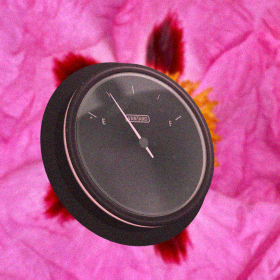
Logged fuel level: 0.25
